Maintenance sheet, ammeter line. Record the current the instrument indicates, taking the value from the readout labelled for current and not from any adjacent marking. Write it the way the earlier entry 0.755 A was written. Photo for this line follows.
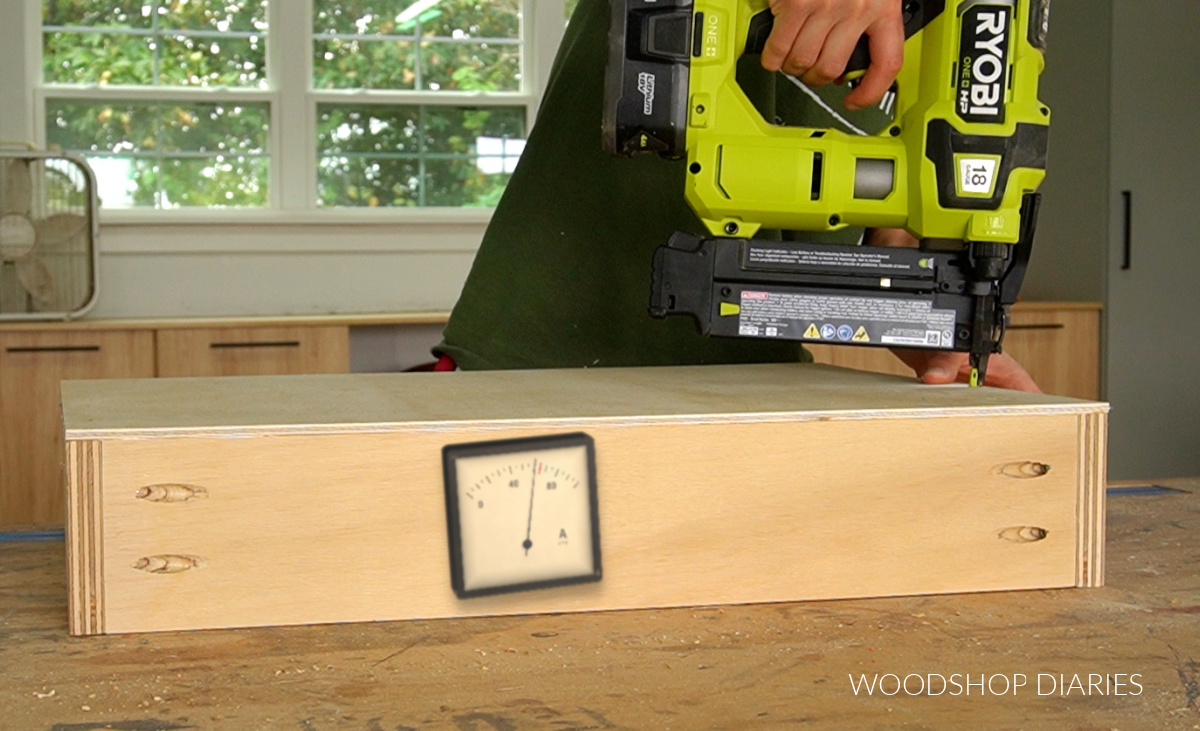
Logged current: 60 A
